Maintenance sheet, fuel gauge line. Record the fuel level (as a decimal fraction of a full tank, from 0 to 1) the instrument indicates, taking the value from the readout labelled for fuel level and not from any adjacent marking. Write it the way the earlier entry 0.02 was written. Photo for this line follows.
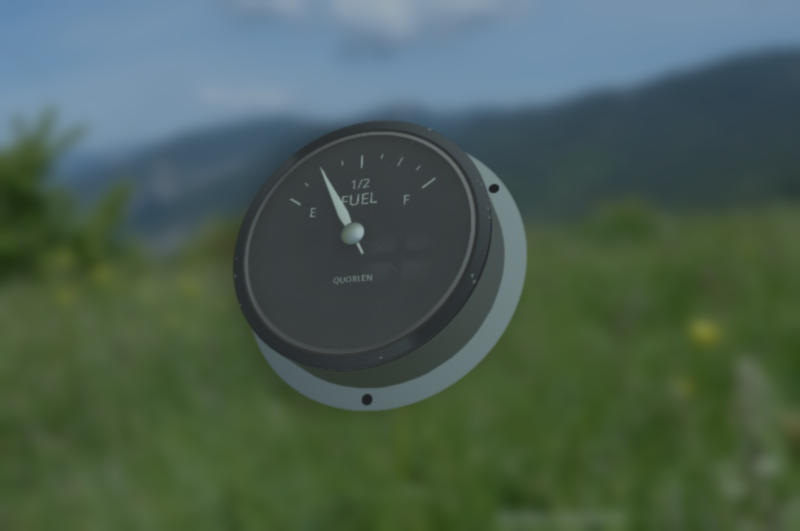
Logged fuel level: 0.25
